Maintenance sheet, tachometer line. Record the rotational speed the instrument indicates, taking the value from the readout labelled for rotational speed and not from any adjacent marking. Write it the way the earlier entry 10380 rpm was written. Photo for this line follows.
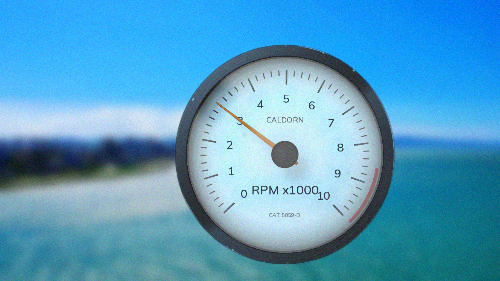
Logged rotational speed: 3000 rpm
